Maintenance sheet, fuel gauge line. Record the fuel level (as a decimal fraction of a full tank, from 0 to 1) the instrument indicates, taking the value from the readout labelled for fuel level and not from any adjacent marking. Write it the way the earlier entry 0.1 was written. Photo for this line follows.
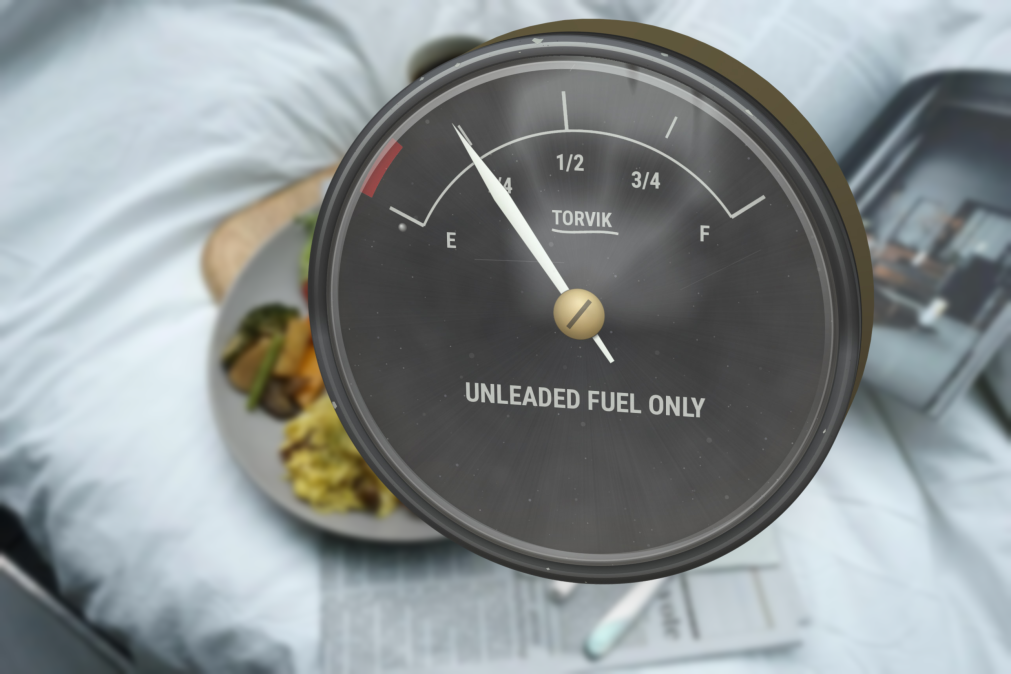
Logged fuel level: 0.25
